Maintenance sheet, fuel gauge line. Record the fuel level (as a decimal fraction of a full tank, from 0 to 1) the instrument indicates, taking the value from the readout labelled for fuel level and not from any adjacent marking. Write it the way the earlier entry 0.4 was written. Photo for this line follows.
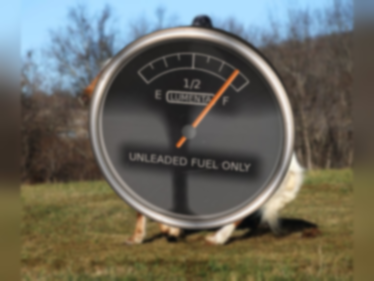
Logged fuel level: 0.875
